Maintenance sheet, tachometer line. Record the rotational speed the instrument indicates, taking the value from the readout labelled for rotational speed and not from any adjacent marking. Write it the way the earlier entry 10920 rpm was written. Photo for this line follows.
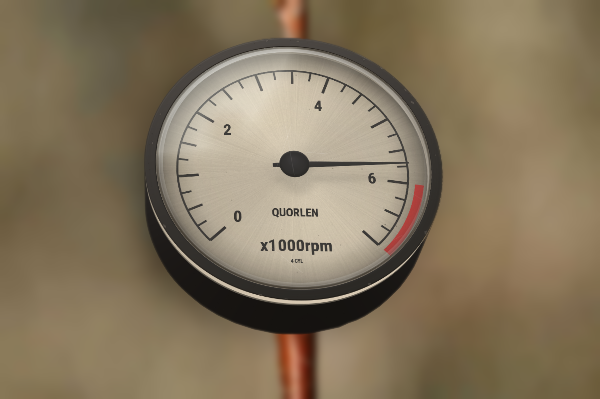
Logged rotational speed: 5750 rpm
